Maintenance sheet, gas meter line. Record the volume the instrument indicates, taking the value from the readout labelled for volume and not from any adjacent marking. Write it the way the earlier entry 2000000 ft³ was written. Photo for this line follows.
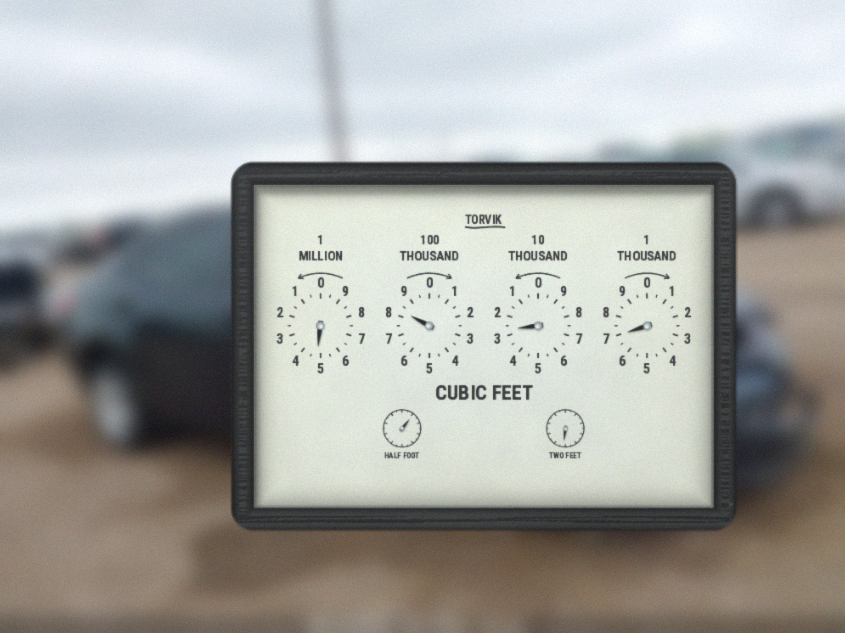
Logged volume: 482700 ft³
